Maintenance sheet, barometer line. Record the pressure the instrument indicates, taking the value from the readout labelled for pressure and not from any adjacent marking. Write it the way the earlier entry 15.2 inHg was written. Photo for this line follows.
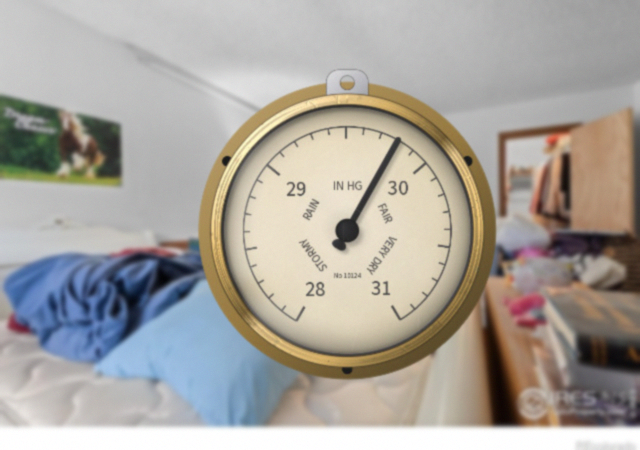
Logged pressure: 29.8 inHg
